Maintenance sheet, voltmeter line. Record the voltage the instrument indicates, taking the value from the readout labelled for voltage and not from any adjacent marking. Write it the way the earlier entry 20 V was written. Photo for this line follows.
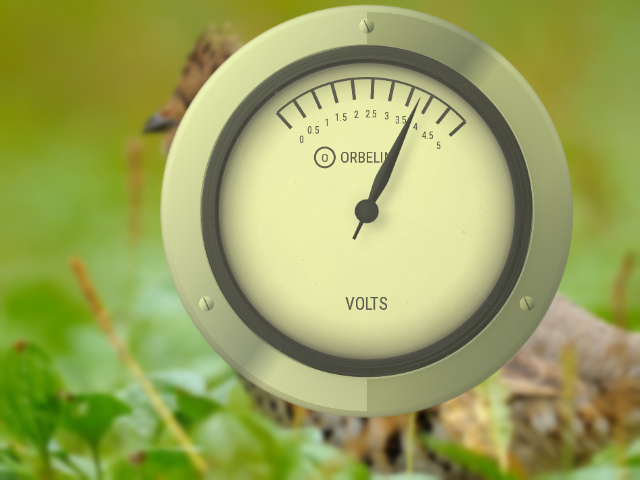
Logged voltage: 3.75 V
